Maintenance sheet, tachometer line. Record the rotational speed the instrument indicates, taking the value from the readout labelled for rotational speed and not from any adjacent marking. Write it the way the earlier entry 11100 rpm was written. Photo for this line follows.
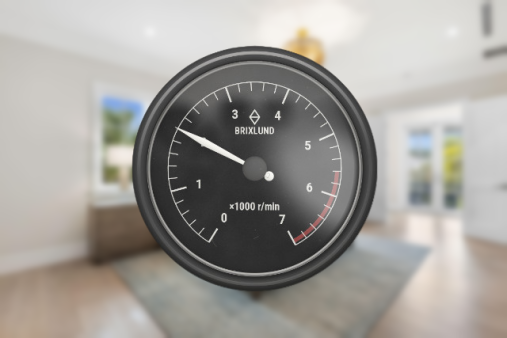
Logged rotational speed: 2000 rpm
